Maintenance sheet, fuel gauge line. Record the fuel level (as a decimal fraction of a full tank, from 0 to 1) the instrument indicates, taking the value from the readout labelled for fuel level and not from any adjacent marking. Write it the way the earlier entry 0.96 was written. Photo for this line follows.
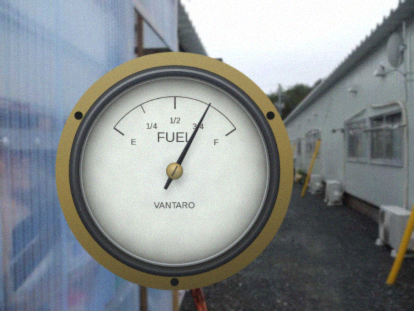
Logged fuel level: 0.75
